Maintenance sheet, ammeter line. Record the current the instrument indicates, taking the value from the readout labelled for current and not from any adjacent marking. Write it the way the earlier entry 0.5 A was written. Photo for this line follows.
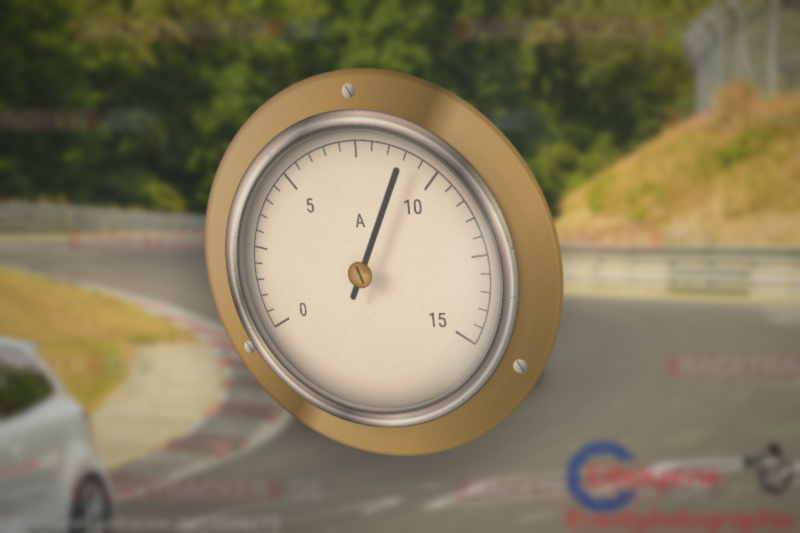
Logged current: 9 A
